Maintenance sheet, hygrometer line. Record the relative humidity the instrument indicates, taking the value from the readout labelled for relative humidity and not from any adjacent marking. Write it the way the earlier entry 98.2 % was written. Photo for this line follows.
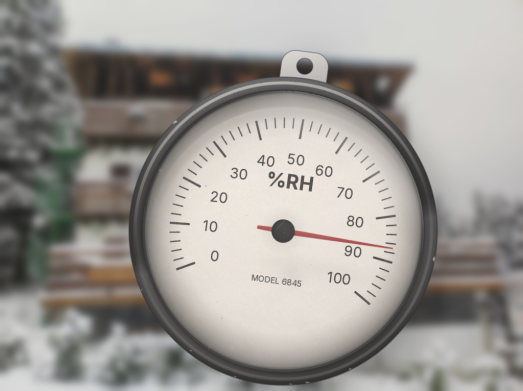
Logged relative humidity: 87 %
